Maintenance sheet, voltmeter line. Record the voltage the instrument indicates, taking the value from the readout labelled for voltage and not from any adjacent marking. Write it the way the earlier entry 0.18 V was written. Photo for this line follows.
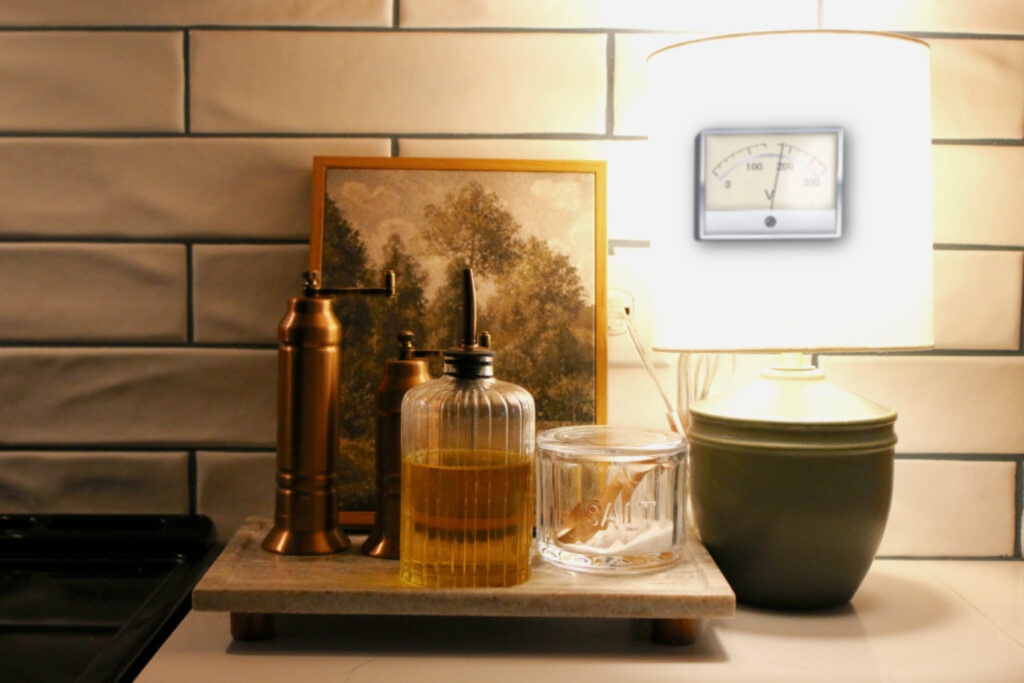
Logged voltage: 180 V
